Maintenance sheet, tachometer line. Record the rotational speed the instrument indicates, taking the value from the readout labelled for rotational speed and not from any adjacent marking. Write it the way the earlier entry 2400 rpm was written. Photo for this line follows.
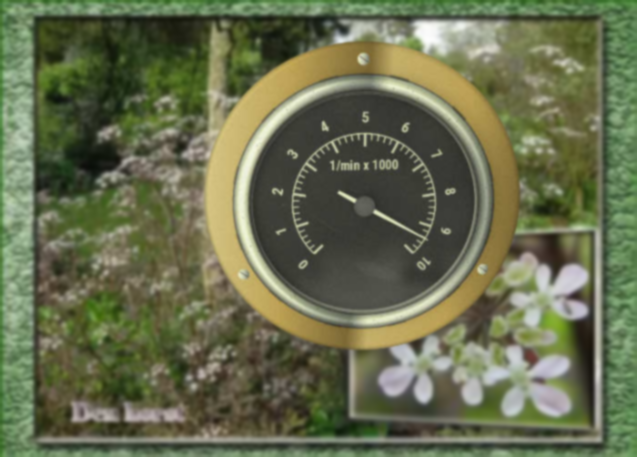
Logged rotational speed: 9400 rpm
